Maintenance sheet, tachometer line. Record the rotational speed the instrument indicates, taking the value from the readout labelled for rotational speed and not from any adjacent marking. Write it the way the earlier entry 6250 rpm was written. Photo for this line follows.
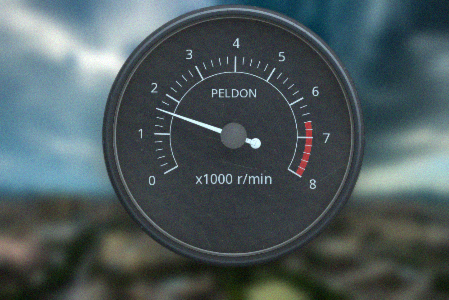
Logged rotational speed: 1600 rpm
